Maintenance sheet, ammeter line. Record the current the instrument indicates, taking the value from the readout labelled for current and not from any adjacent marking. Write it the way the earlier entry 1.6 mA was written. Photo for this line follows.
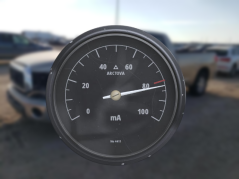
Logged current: 82.5 mA
